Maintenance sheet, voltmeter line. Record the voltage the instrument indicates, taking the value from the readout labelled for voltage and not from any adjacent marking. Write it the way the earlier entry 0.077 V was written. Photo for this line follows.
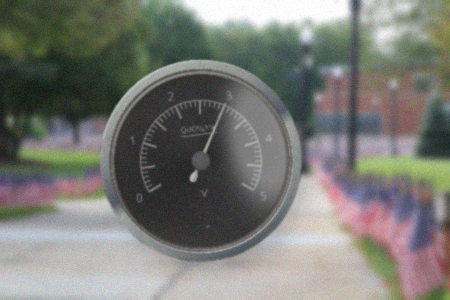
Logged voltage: 3 V
